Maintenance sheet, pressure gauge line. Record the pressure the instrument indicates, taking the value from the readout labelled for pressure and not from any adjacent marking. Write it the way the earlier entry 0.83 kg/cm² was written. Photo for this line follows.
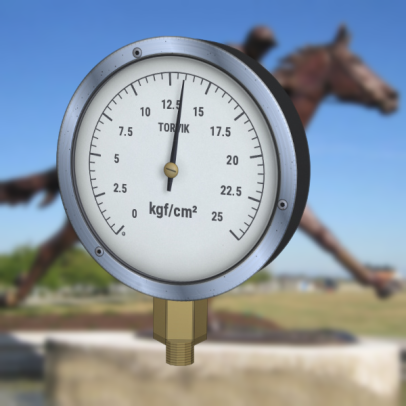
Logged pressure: 13.5 kg/cm²
